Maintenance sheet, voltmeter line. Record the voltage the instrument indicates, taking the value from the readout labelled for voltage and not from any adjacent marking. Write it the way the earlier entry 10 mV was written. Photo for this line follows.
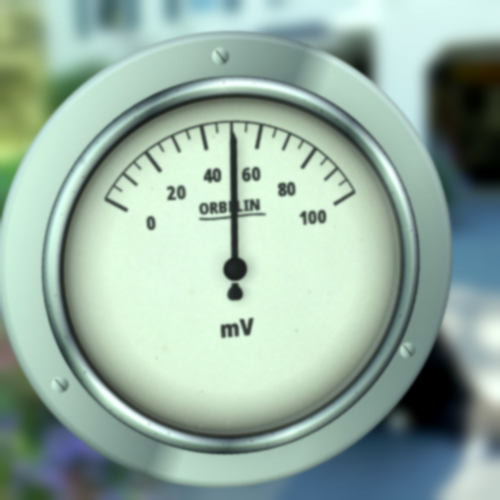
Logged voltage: 50 mV
